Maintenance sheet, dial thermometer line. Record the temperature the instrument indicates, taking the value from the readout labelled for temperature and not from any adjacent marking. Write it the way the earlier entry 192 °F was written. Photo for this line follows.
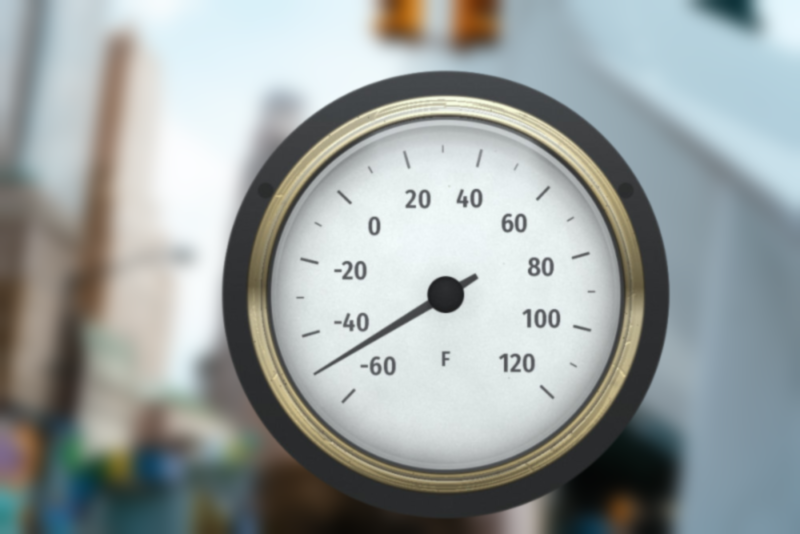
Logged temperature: -50 °F
